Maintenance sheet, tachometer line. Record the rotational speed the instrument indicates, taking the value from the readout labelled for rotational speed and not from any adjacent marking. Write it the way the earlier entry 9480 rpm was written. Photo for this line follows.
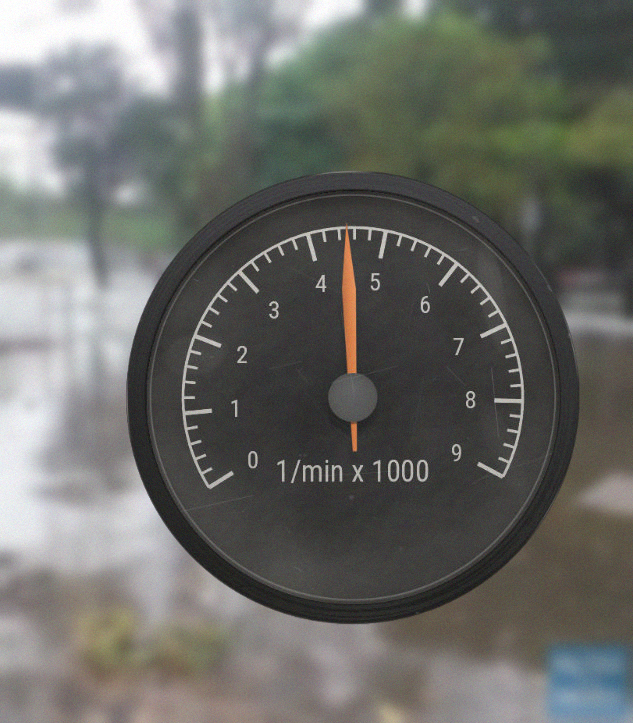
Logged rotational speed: 4500 rpm
